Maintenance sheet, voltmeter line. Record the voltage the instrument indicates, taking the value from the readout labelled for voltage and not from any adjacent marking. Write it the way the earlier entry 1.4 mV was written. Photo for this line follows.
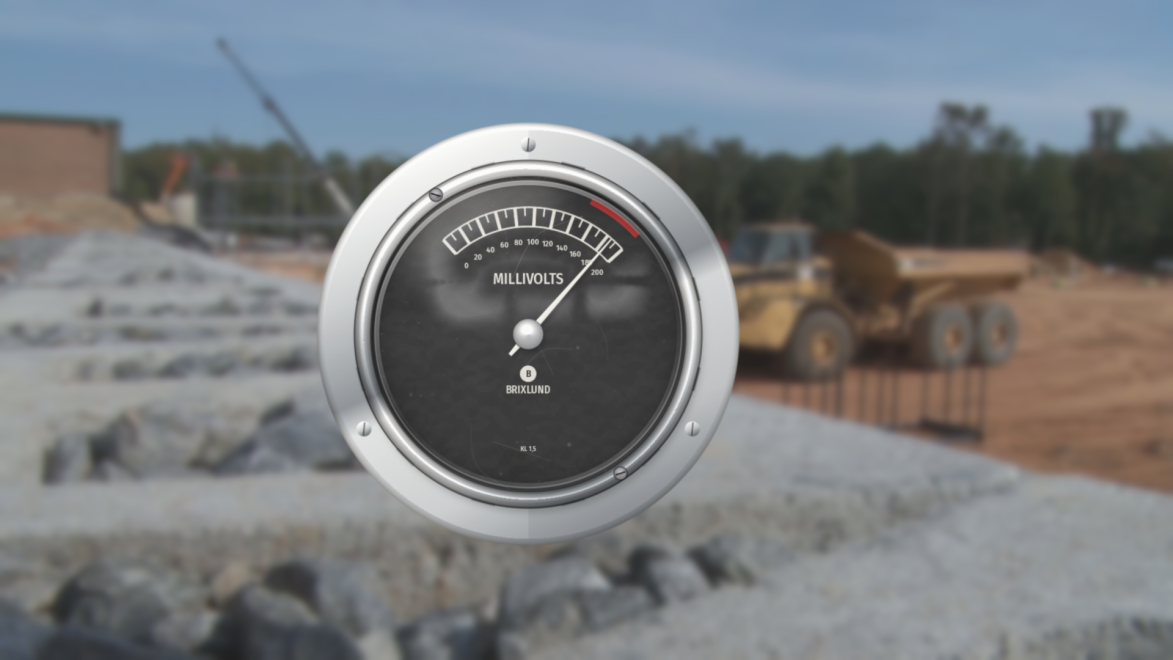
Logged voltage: 185 mV
